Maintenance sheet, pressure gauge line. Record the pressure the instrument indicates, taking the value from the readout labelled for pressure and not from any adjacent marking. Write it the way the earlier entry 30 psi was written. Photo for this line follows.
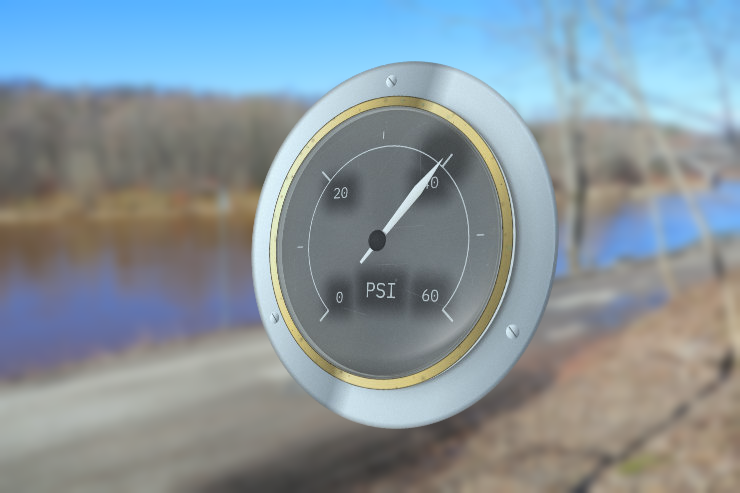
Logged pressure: 40 psi
